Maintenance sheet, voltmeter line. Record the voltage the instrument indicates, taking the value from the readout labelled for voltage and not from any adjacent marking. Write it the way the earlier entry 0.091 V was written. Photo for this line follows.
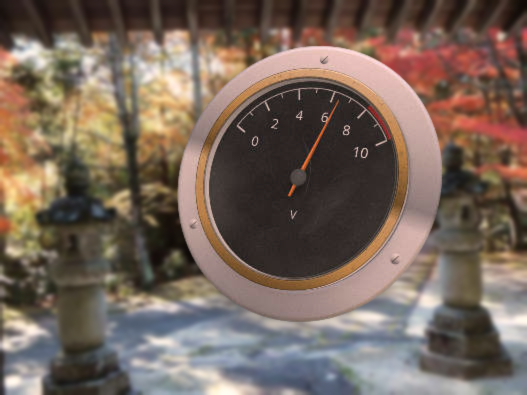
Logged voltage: 6.5 V
